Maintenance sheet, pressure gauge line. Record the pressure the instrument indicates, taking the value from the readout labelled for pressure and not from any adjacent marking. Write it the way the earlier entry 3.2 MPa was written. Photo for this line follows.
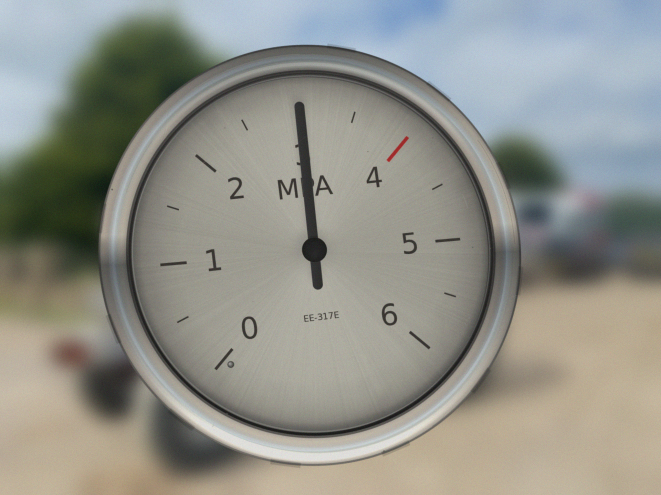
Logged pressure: 3 MPa
